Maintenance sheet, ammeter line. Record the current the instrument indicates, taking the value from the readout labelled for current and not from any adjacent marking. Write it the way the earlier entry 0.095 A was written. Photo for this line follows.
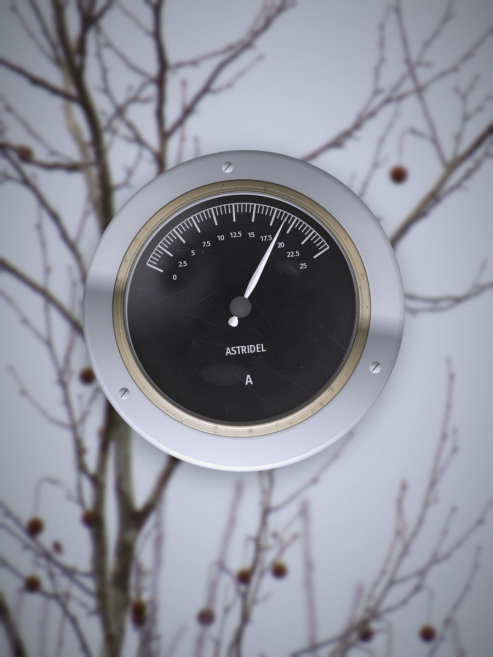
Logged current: 19 A
